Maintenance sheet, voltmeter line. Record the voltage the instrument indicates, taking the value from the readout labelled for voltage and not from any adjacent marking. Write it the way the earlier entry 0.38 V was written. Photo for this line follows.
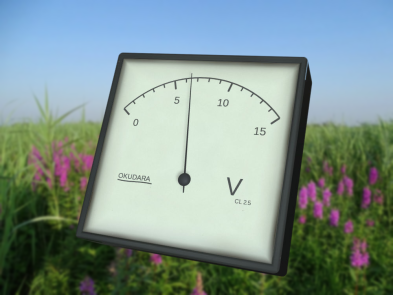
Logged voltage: 6.5 V
